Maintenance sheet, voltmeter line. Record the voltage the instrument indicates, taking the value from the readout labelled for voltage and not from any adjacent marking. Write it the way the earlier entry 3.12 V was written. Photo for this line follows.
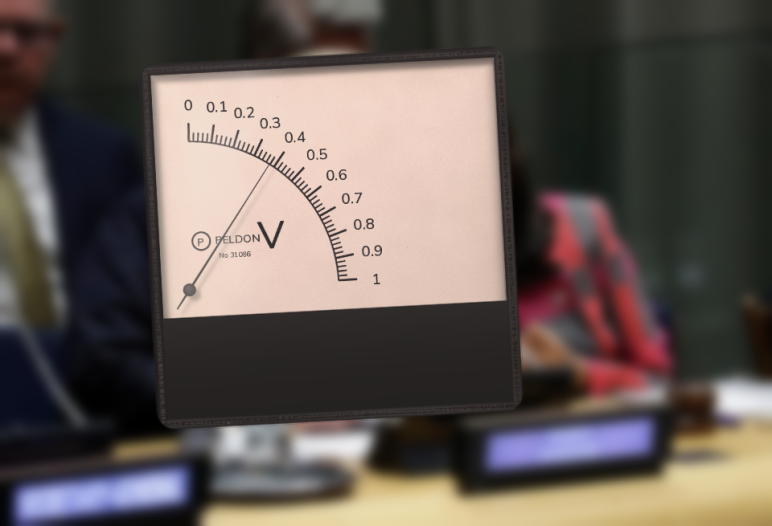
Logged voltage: 0.38 V
